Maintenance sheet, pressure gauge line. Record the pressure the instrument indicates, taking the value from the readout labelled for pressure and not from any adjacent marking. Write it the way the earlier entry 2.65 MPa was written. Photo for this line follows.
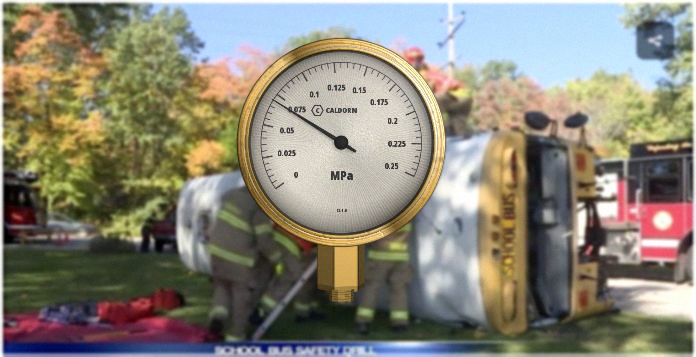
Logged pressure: 0.07 MPa
